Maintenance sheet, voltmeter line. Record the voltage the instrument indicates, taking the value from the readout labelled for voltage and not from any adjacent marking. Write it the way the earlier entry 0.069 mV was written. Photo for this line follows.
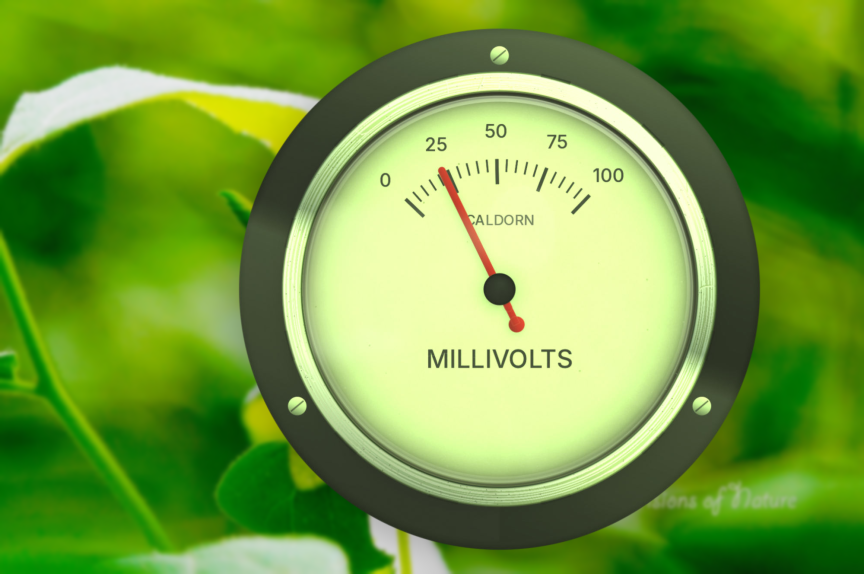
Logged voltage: 22.5 mV
